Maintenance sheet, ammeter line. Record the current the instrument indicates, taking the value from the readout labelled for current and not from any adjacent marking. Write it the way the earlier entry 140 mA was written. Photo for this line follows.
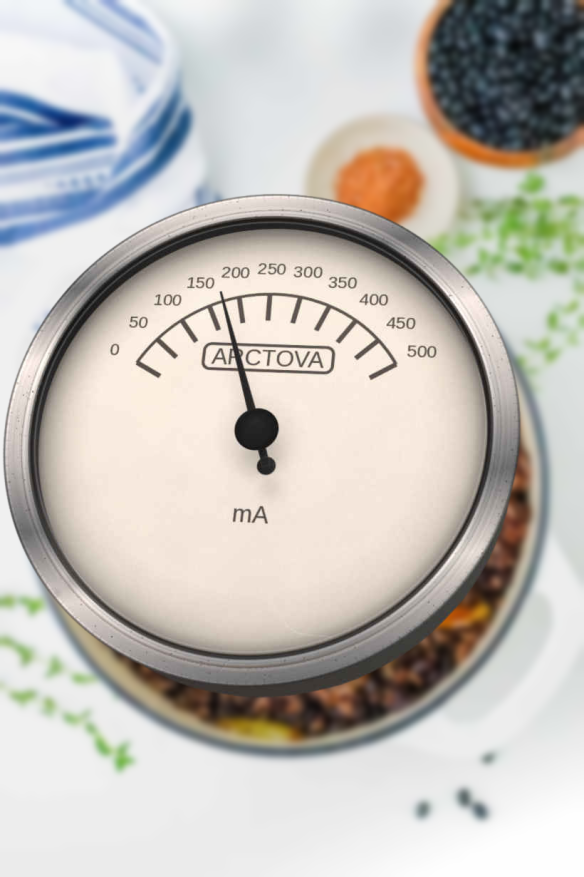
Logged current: 175 mA
